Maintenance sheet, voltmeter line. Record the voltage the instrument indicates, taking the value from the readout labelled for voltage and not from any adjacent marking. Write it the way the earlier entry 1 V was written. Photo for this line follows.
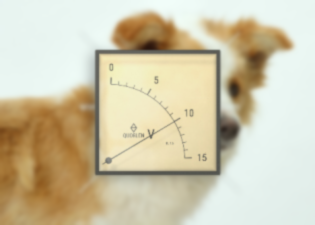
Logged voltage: 10 V
